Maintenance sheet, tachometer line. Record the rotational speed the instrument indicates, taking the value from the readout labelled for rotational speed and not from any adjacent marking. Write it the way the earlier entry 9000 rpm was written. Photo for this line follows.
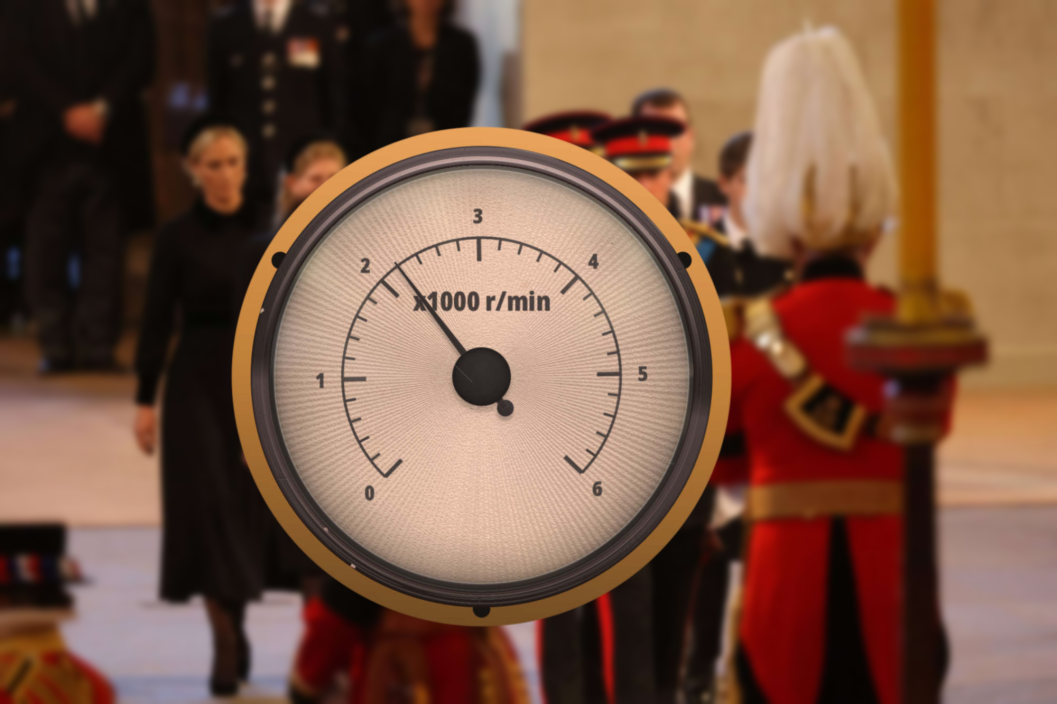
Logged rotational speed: 2200 rpm
